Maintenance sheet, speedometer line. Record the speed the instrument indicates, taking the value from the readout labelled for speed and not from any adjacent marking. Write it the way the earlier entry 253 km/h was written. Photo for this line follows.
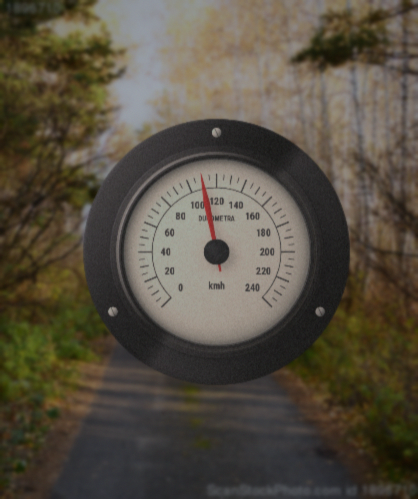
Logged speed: 110 km/h
